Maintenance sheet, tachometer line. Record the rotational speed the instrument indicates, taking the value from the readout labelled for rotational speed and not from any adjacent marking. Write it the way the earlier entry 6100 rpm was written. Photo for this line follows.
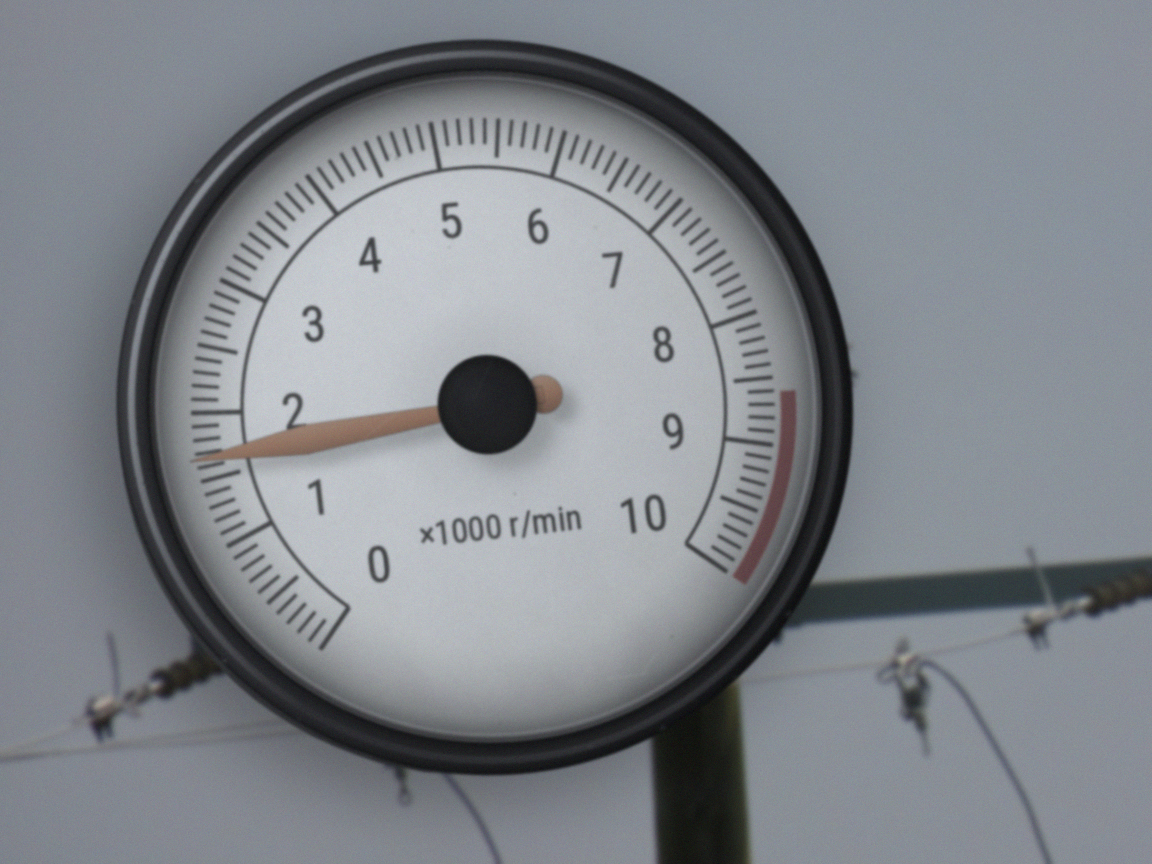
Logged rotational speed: 1650 rpm
